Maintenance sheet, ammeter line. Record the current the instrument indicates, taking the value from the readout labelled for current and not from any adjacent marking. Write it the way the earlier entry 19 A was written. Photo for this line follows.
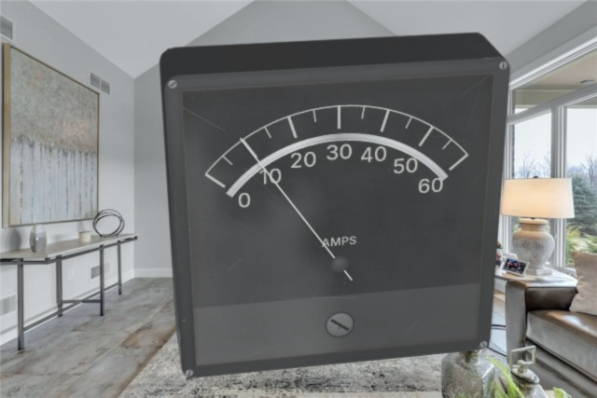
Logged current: 10 A
